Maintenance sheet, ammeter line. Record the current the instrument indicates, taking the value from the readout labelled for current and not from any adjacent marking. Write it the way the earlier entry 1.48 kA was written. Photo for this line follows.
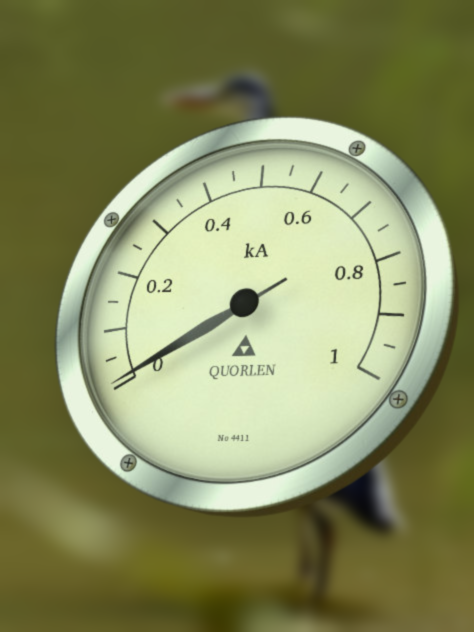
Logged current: 0 kA
